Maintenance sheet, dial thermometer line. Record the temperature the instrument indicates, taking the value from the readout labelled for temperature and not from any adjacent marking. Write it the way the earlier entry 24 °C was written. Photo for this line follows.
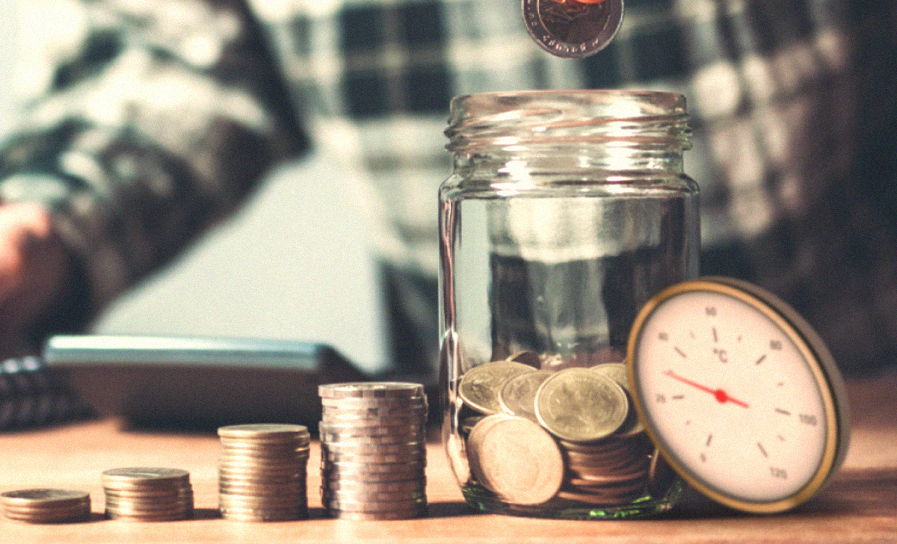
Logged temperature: 30 °C
